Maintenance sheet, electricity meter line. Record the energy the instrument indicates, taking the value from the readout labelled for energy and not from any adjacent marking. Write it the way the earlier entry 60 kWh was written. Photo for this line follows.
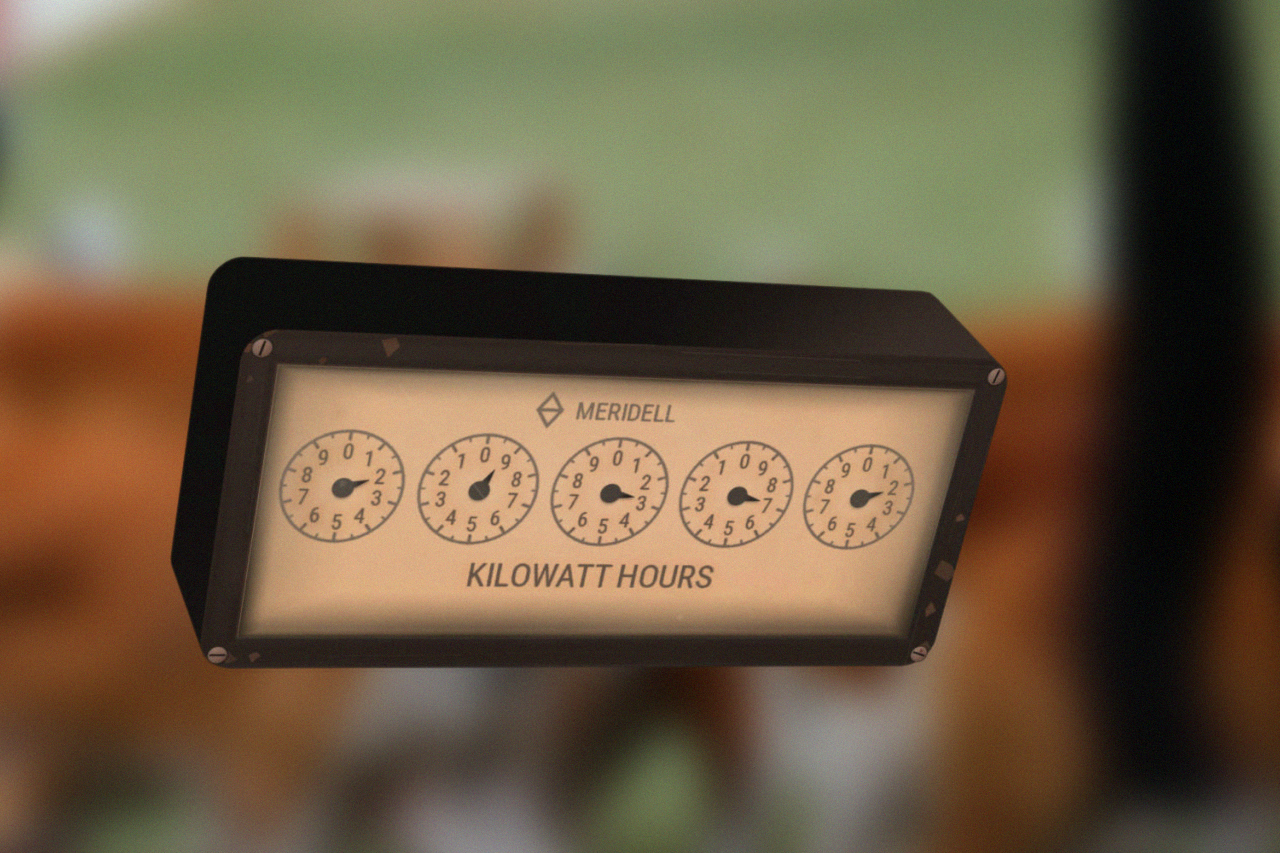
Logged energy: 19272 kWh
